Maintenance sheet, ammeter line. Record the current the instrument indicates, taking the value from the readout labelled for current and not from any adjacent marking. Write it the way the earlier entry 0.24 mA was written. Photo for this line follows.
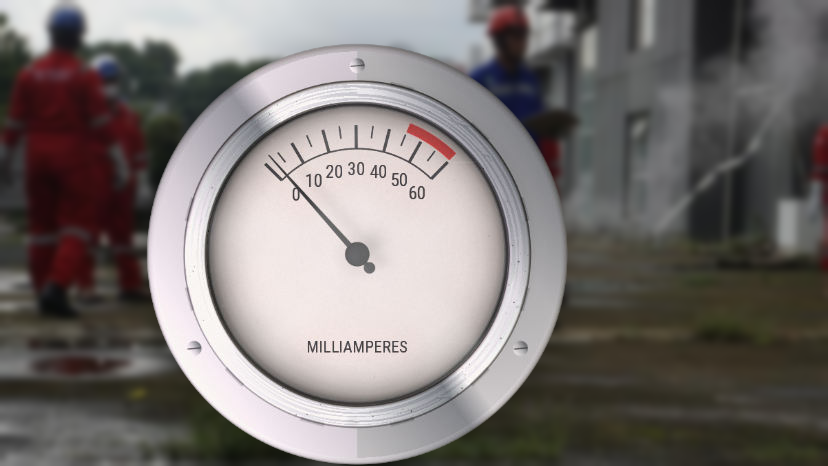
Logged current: 2.5 mA
